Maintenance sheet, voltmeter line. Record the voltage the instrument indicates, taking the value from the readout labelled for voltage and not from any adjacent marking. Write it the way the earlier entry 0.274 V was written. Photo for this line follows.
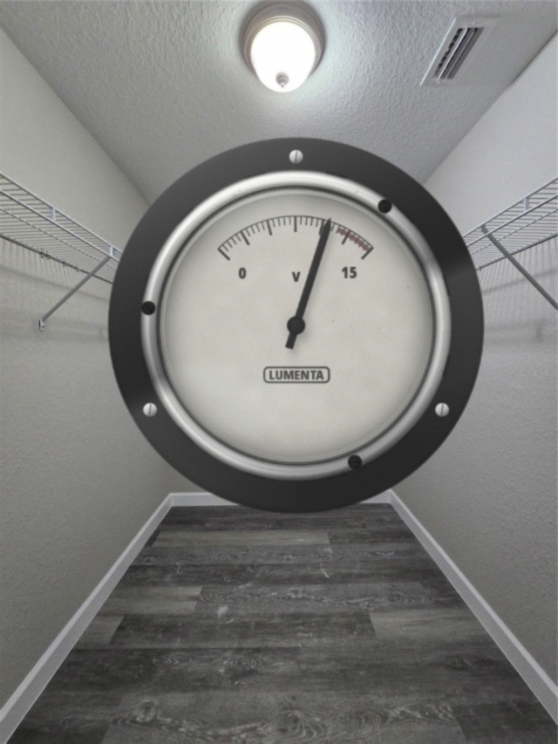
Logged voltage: 10.5 V
